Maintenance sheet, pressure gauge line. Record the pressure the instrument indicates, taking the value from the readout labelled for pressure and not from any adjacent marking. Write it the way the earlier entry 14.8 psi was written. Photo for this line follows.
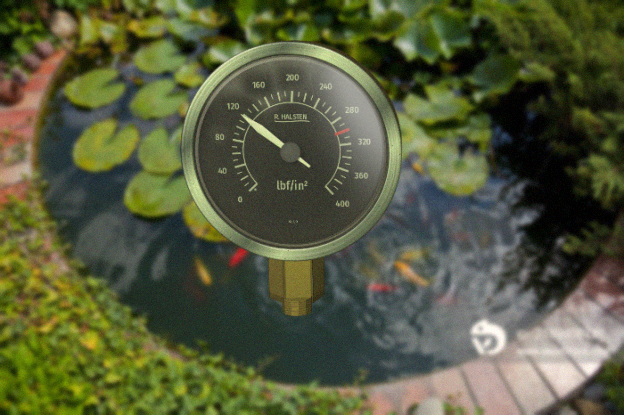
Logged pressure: 120 psi
